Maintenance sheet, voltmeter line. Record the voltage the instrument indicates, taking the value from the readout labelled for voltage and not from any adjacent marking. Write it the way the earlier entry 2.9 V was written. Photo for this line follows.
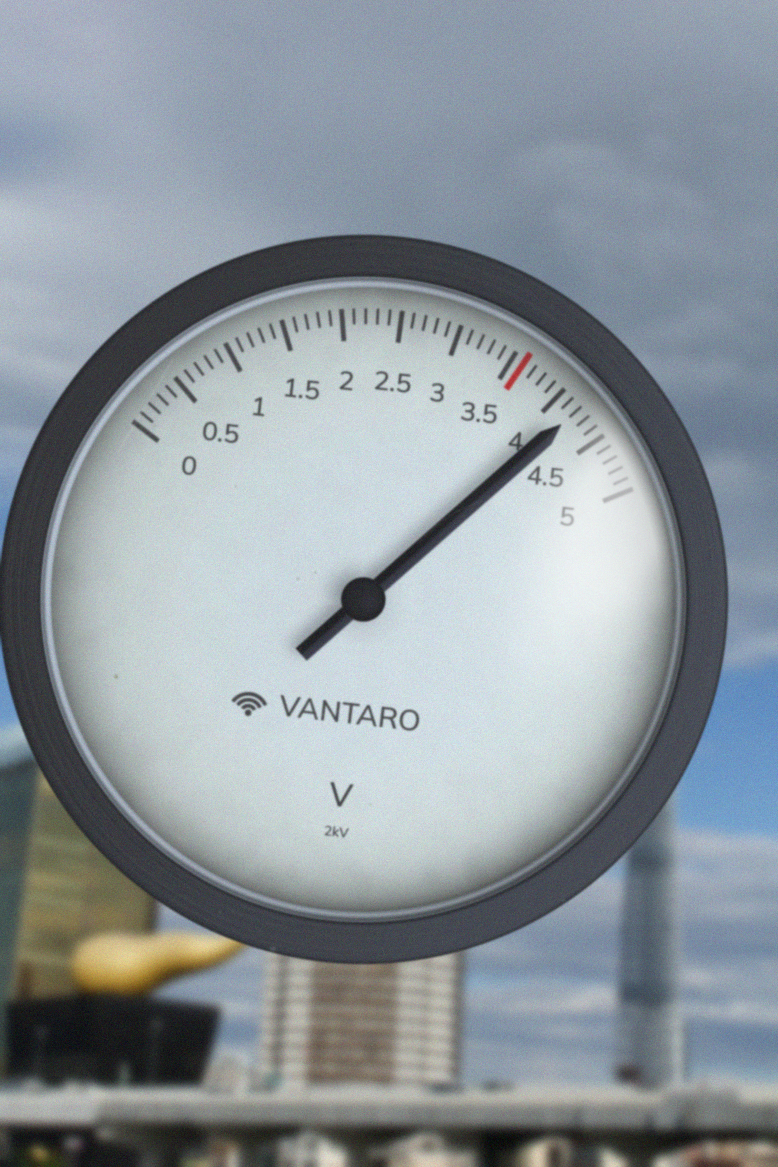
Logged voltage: 4.2 V
